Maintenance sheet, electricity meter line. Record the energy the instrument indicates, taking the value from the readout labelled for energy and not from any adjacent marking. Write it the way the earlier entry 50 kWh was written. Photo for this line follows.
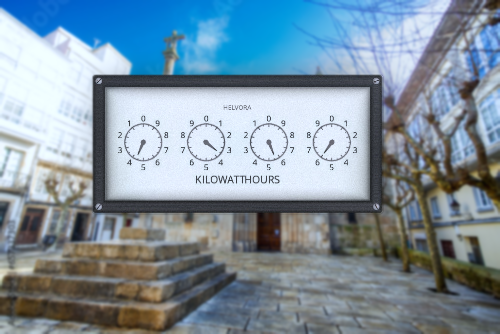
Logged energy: 4356 kWh
